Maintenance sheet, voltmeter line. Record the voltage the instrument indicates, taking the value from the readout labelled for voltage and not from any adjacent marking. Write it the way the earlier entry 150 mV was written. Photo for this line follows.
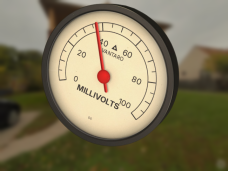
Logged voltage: 37.5 mV
